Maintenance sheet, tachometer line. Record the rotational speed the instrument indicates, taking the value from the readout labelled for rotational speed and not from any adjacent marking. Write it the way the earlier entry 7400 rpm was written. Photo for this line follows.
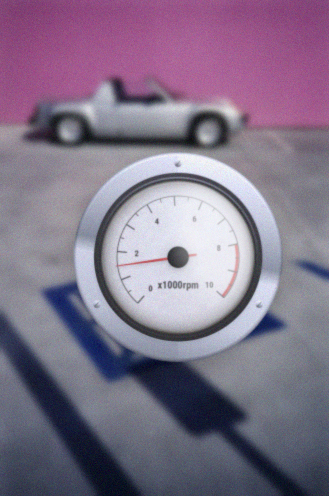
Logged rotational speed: 1500 rpm
